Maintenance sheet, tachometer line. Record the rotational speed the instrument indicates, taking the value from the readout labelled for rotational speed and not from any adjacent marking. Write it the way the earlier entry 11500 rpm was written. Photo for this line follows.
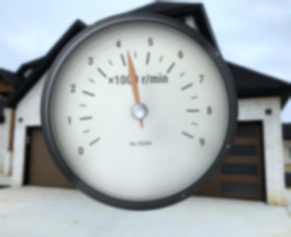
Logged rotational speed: 4250 rpm
